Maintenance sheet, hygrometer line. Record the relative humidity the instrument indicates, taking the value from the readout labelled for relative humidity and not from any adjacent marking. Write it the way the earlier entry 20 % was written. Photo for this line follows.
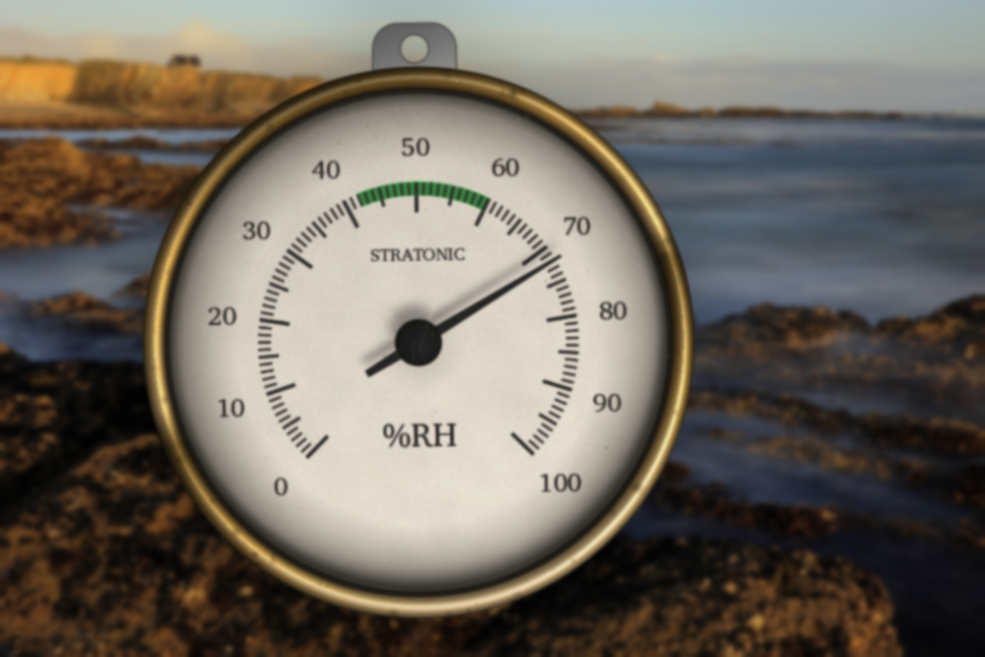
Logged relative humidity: 72 %
